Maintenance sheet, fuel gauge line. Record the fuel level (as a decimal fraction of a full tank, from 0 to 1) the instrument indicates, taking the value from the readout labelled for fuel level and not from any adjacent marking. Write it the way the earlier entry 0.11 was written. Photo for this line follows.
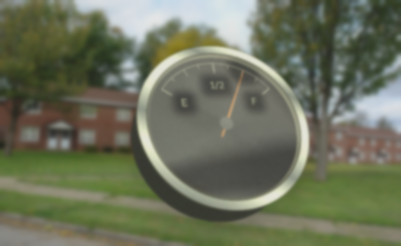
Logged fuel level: 0.75
